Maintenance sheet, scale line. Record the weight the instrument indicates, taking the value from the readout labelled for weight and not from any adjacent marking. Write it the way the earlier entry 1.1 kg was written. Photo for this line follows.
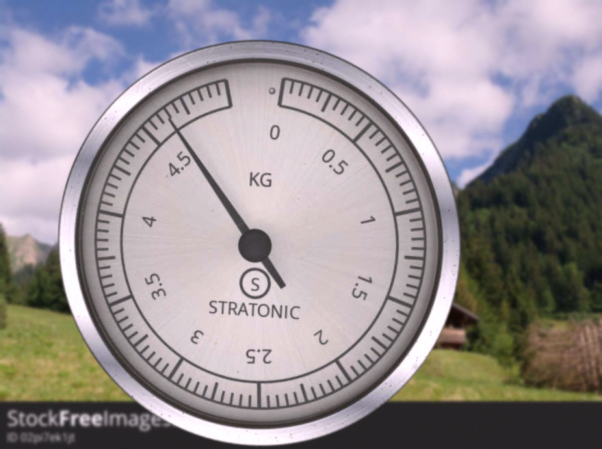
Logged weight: 4.65 kg
